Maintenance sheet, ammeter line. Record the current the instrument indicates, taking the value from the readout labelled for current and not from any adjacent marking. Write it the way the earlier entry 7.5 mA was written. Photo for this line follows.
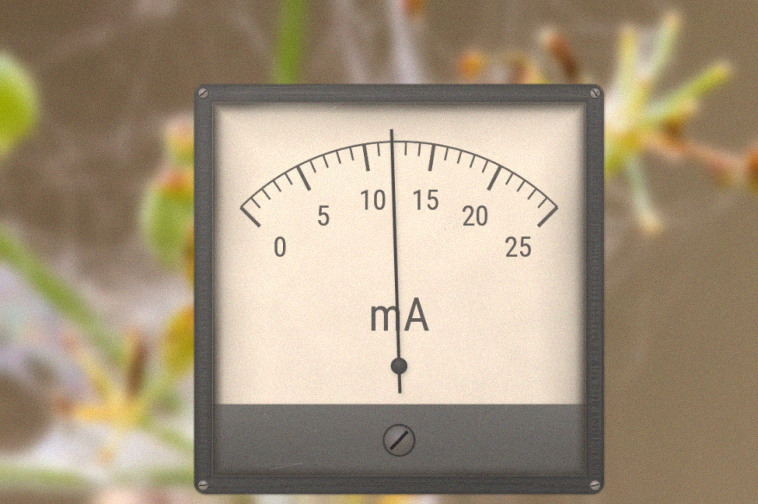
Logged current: 12 mA
